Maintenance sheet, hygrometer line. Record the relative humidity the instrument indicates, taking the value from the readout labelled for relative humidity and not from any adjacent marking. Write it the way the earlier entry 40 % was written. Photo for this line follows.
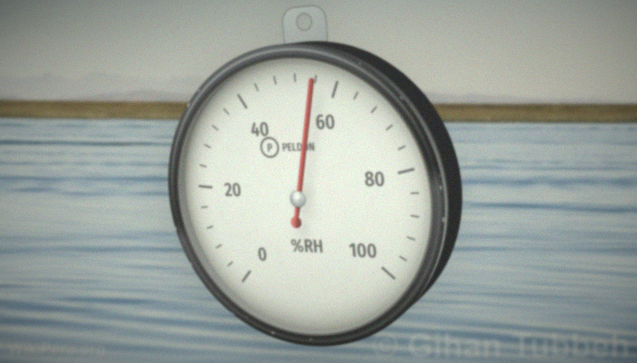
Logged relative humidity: 56 %
